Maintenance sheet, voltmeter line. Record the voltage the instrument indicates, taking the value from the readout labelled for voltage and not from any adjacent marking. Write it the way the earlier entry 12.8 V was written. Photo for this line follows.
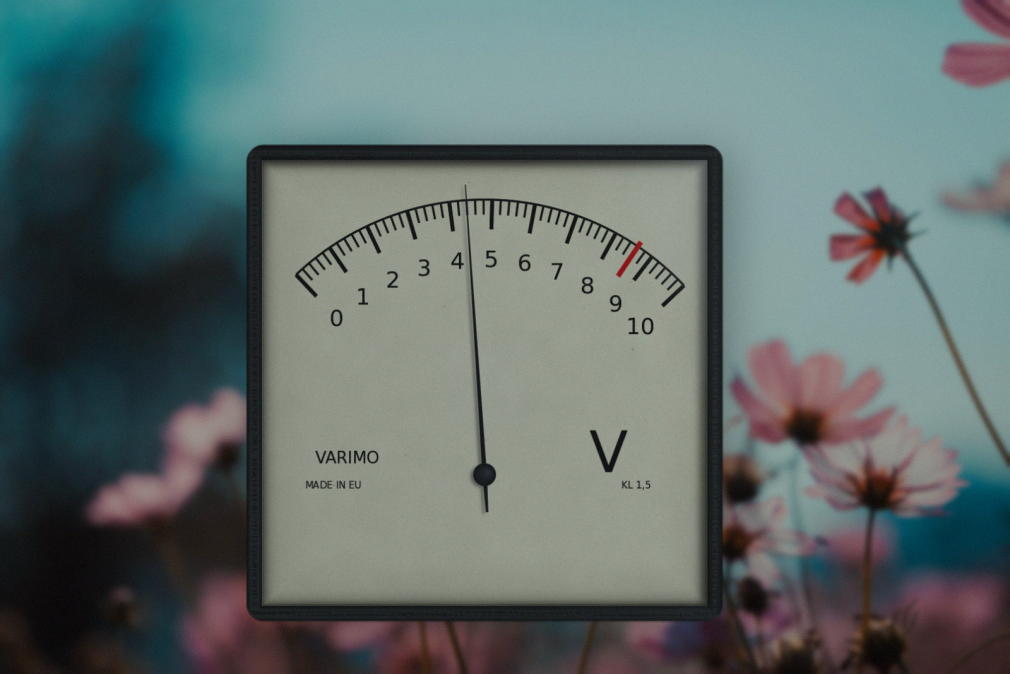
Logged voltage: 4.4 V
